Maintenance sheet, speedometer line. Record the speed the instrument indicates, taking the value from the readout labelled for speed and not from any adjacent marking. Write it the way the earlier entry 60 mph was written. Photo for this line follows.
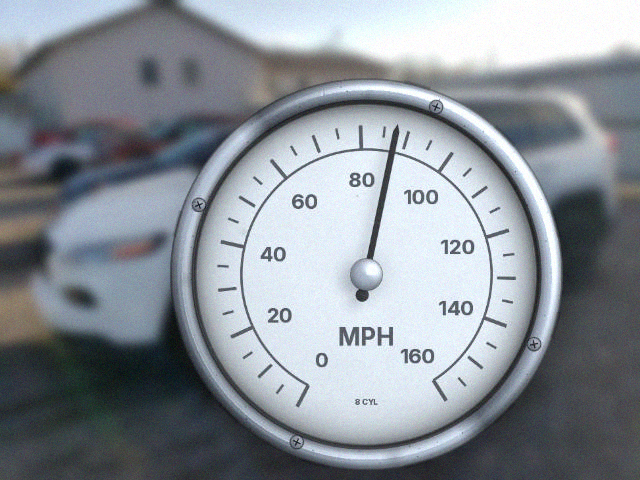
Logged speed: 87.5 mph
